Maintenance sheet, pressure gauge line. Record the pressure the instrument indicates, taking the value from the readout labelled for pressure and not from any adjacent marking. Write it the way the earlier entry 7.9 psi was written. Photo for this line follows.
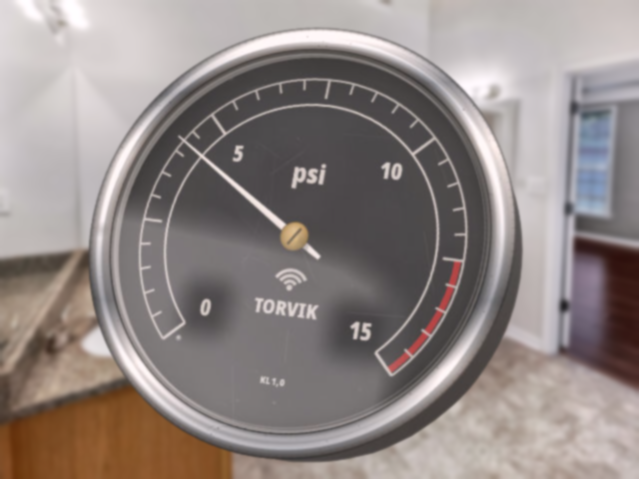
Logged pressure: 4.25 psi
